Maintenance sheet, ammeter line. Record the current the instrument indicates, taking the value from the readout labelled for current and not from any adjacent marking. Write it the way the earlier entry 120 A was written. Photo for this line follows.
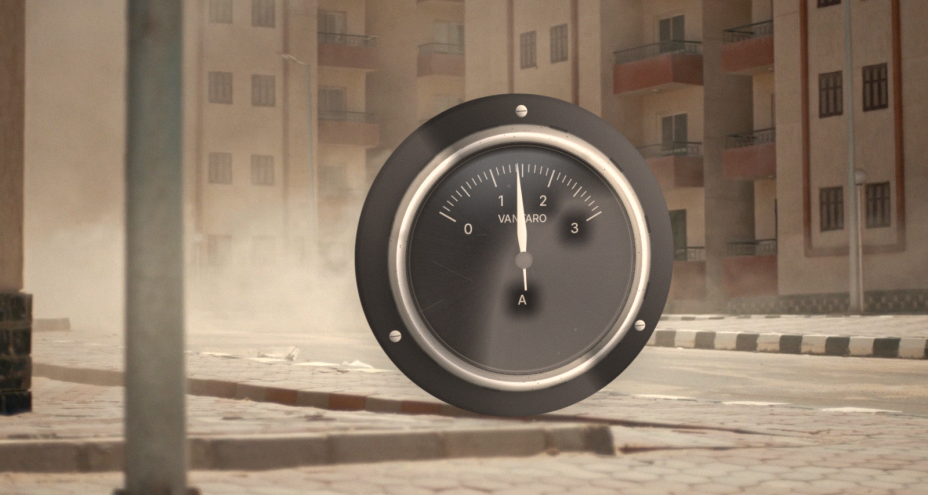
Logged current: 1.4 A
